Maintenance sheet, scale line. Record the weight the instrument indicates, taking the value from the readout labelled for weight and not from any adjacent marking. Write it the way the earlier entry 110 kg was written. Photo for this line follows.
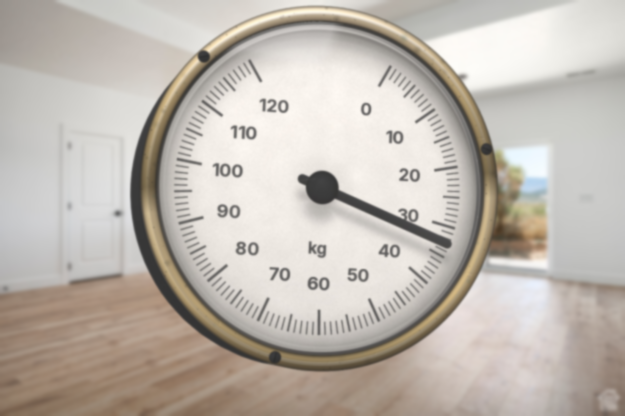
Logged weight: 33 kg
